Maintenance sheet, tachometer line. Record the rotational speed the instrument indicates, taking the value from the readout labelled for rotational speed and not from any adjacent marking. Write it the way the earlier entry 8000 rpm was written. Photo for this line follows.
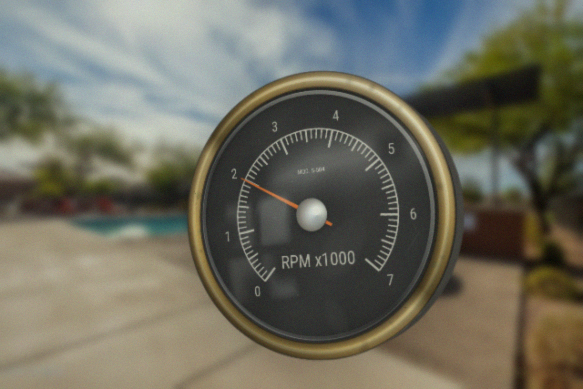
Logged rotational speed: 2000 rpm
